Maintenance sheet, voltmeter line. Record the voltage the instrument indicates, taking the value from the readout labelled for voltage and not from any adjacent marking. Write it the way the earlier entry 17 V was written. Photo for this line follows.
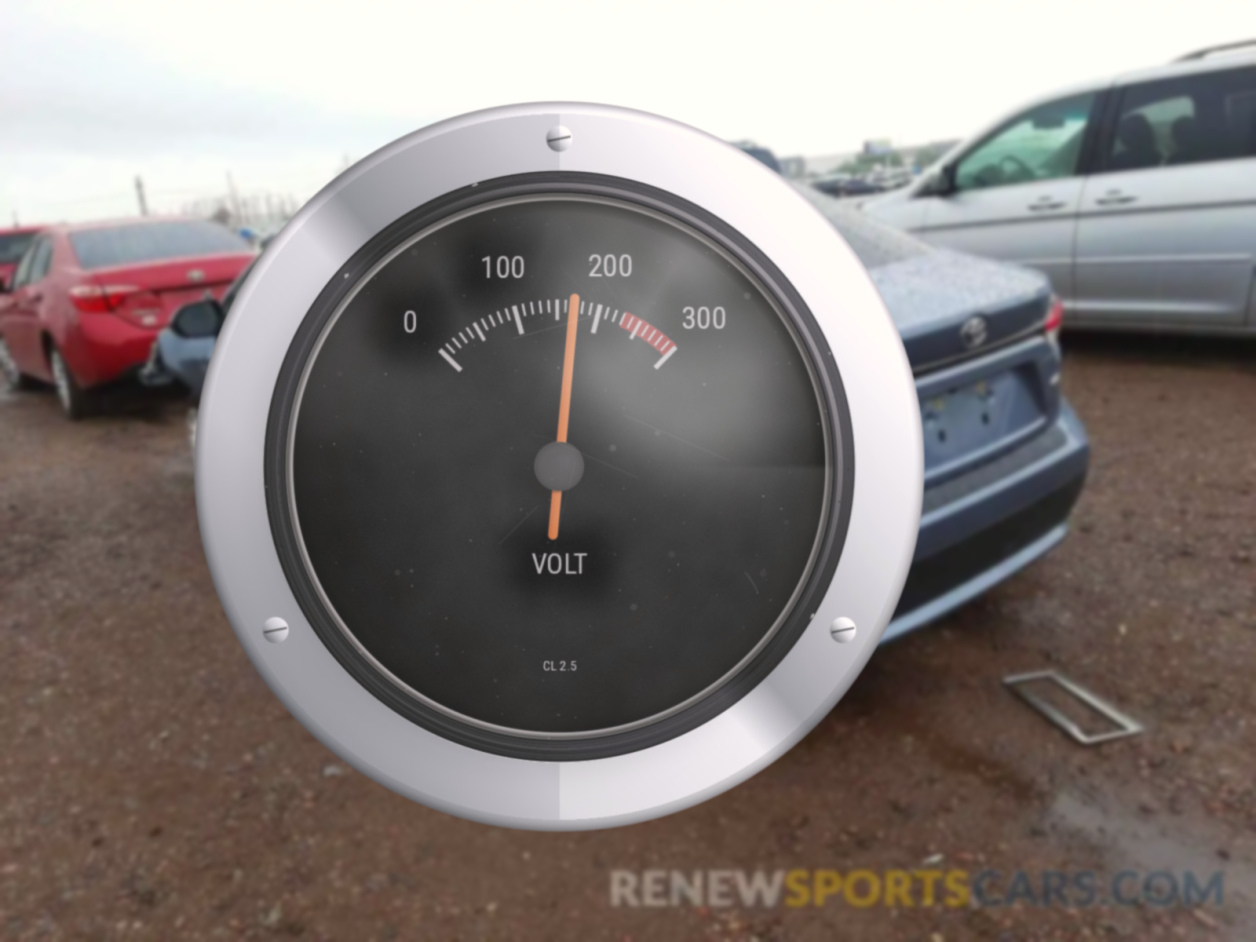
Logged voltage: 170 V
